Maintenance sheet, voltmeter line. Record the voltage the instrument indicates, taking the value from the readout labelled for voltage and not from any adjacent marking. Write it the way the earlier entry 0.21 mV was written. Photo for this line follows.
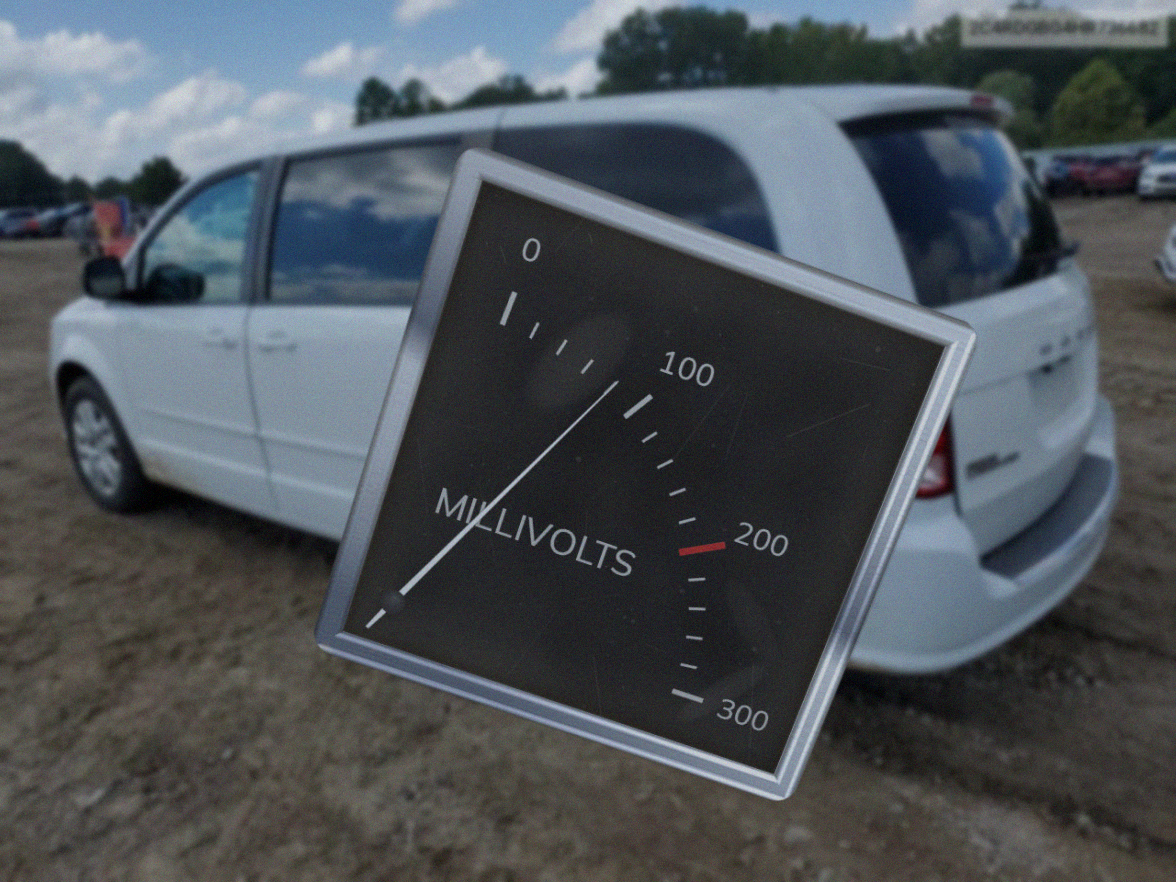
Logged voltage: 80 mV
